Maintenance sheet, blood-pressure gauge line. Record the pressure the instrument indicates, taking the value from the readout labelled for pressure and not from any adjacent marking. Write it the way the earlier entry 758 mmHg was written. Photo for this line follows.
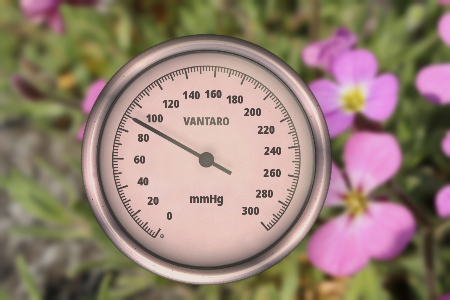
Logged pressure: 90 mmHg
